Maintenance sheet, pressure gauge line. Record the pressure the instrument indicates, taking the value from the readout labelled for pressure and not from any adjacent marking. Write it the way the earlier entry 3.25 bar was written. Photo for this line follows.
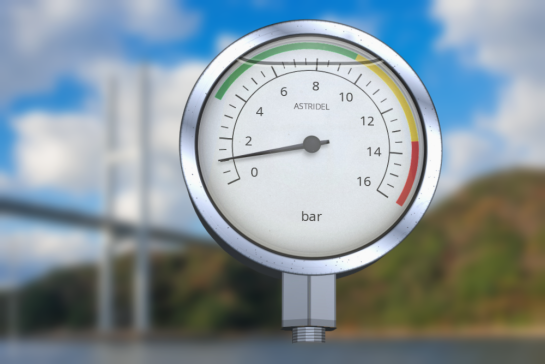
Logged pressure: 1 bar
